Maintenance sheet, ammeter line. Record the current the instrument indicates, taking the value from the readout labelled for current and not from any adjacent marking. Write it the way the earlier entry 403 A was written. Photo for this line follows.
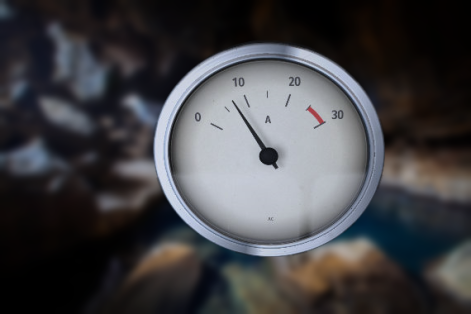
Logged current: 7.5 A
